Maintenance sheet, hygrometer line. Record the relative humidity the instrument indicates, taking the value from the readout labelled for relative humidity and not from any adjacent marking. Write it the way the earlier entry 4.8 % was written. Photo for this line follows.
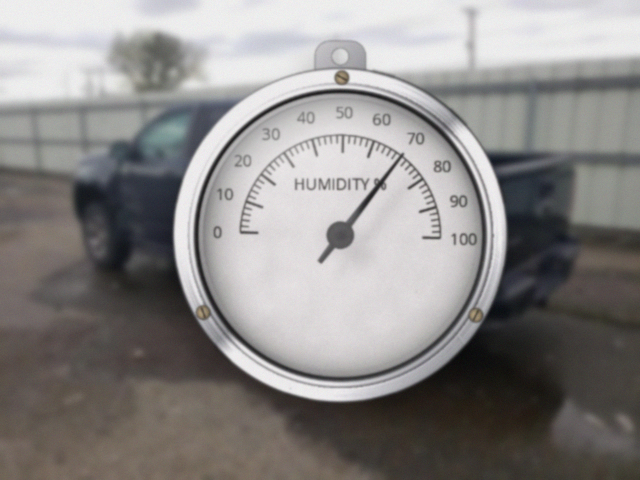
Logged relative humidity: 70 %
